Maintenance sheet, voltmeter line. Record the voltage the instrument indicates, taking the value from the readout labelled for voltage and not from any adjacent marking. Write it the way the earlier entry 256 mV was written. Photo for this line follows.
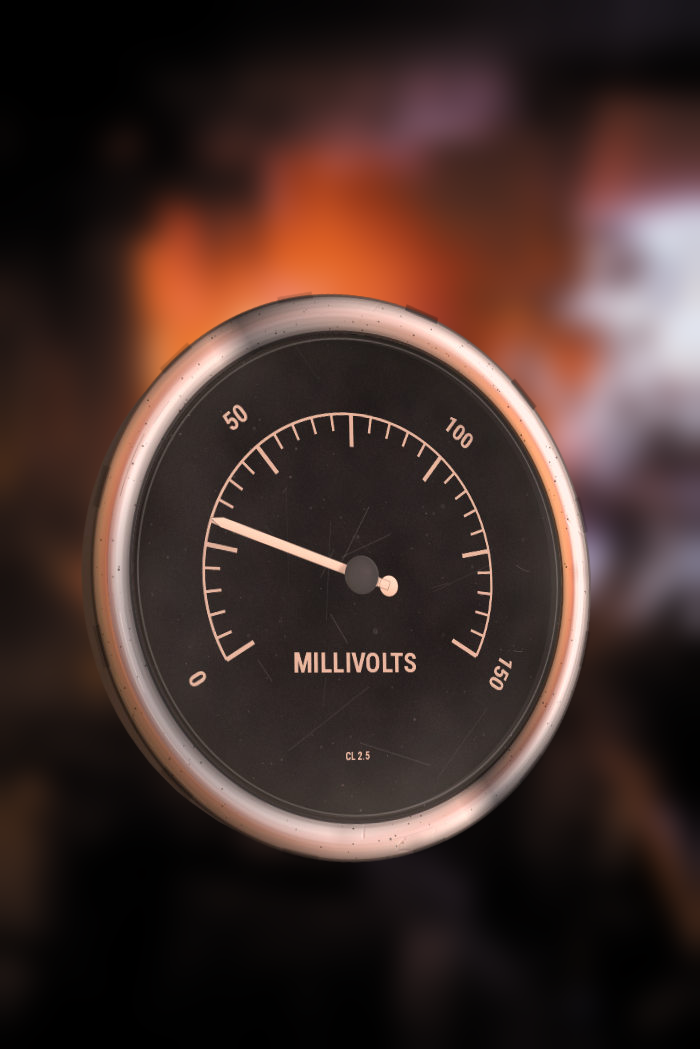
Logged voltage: 30 mV
